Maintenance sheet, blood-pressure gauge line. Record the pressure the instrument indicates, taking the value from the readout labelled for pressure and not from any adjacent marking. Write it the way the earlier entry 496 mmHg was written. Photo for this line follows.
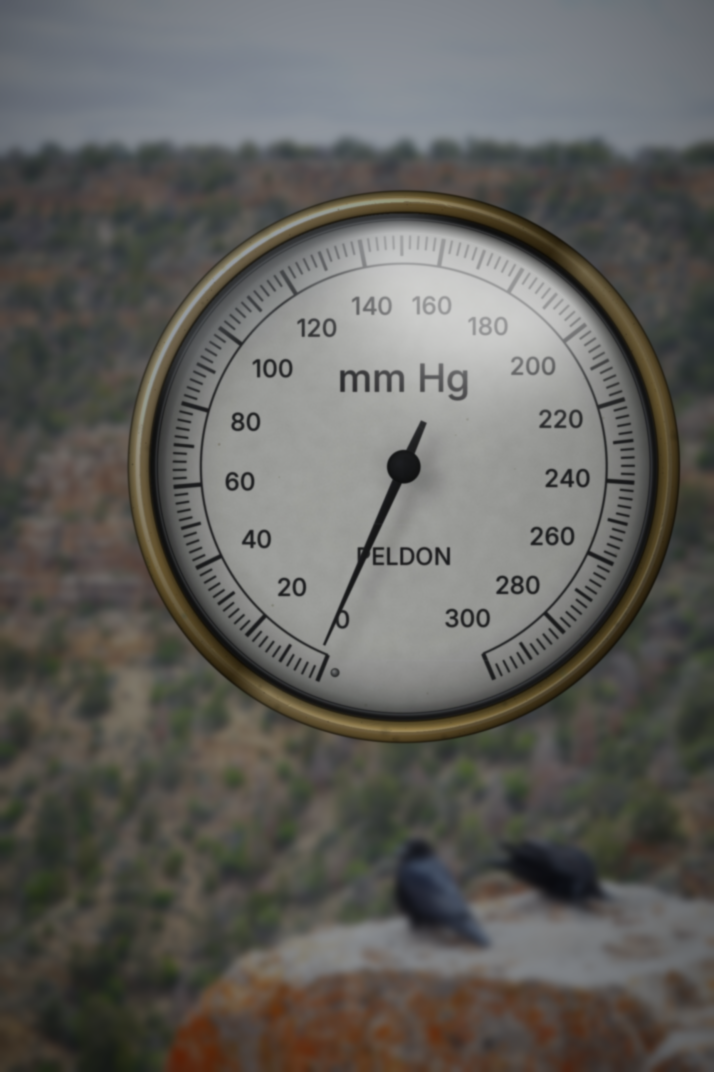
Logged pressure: 2 mmHg
